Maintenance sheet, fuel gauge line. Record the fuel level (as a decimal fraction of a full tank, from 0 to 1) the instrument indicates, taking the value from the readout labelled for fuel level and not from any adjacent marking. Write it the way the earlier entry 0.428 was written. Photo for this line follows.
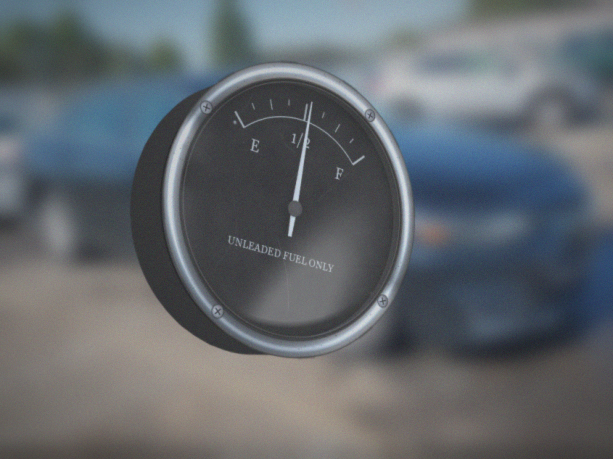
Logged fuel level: 0.5
